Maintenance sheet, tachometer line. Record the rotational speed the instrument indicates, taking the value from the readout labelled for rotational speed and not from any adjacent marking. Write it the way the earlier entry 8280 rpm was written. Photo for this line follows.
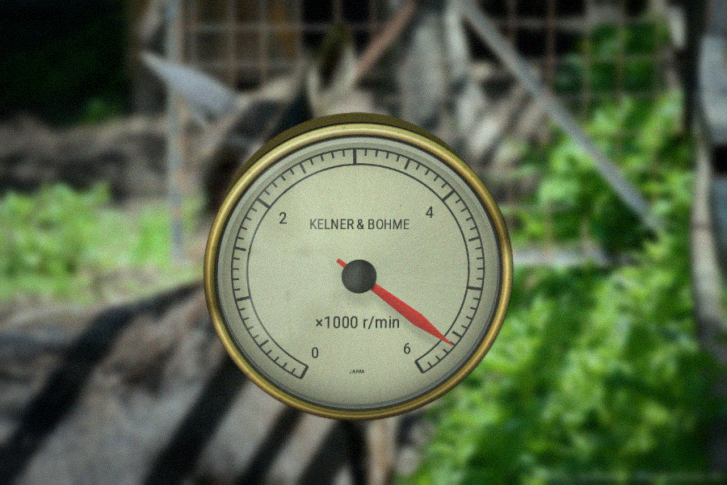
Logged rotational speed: 5600 rpm
